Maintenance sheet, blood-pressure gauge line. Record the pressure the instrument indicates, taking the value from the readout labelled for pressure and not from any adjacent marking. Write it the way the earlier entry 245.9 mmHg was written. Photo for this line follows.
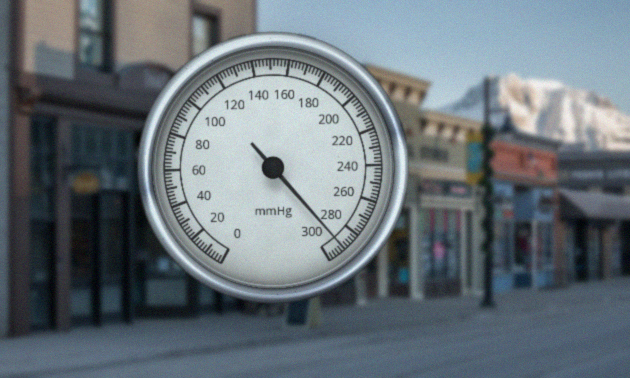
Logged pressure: 290 mmHg
